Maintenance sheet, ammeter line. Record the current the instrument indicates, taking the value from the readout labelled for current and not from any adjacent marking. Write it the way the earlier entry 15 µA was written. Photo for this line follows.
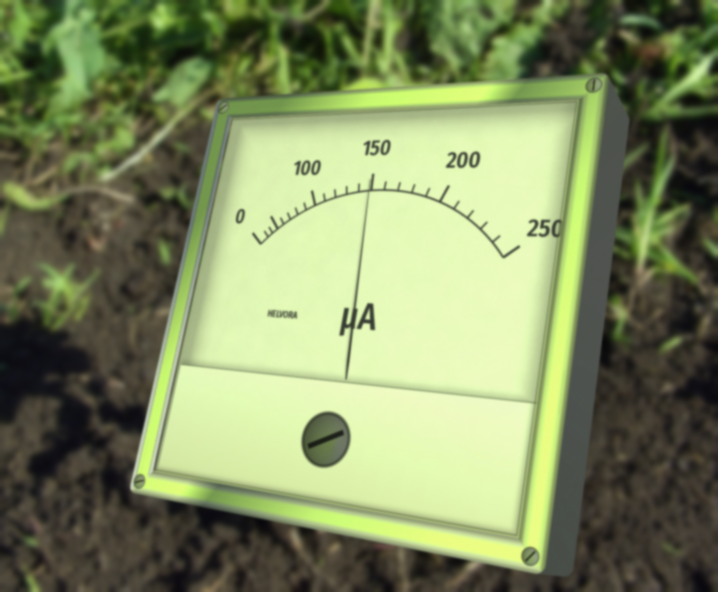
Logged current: 150 µA
